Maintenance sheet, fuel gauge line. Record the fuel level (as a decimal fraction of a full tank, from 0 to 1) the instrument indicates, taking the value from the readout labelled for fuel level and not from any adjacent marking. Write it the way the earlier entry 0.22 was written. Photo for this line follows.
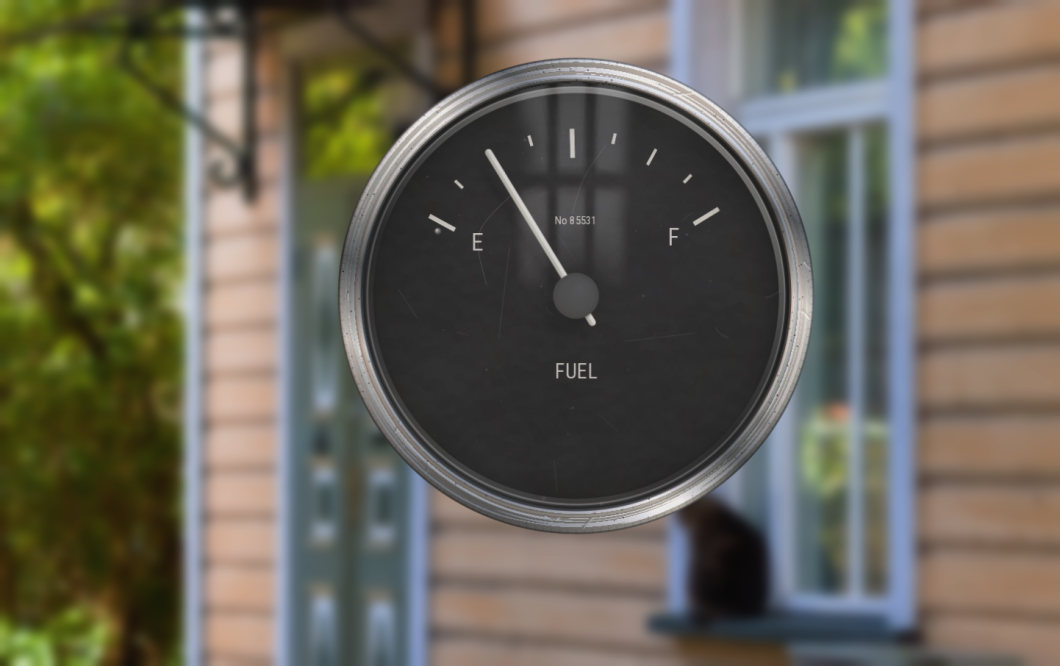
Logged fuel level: 0.25
